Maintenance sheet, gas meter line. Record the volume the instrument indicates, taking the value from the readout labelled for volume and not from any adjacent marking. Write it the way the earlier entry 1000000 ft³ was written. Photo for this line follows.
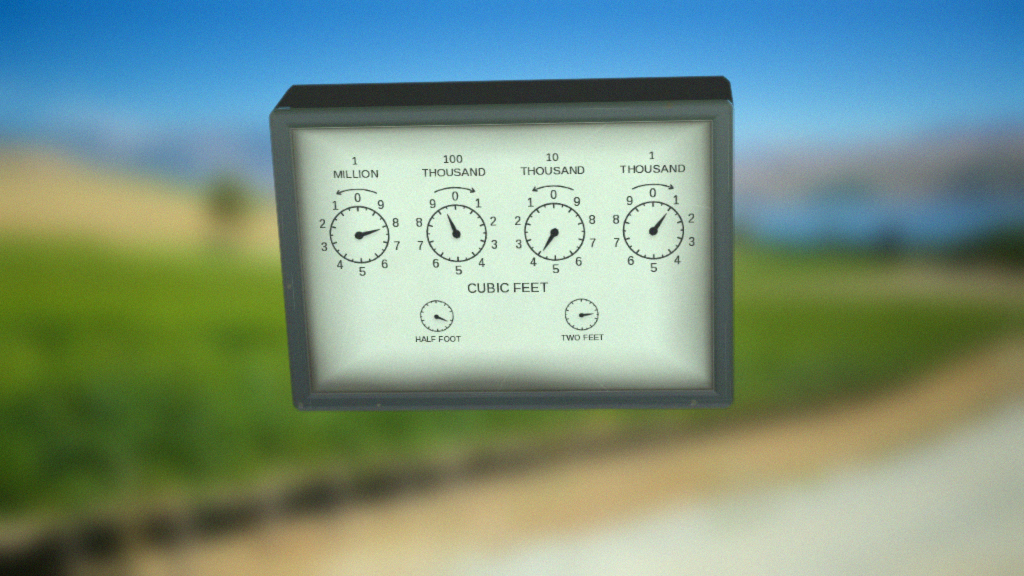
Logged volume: 794100 ft³
